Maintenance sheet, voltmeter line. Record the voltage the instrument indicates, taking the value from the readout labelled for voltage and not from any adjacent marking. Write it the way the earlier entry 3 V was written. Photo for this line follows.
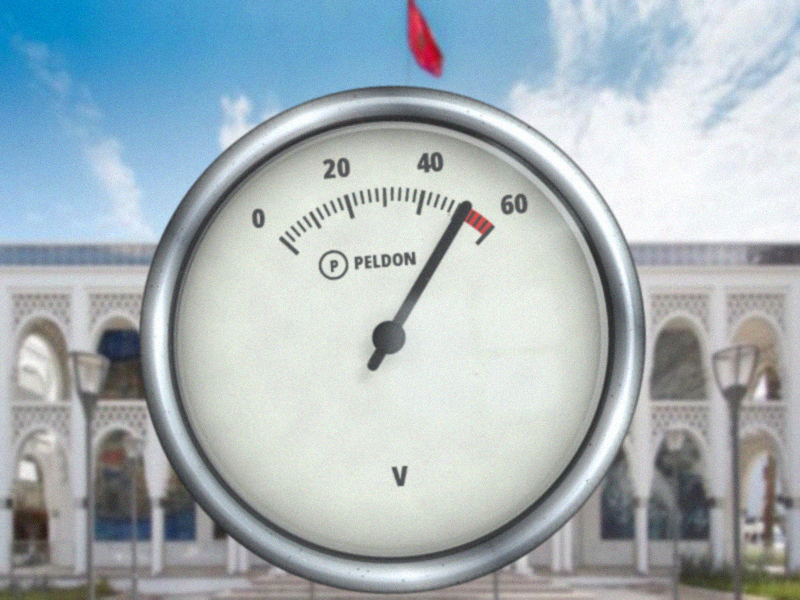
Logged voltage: 52 V
